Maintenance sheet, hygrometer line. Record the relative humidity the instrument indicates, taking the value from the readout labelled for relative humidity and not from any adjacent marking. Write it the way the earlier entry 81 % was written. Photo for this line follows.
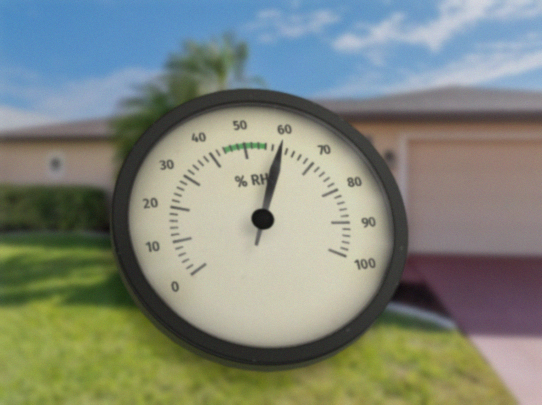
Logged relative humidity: 60 %
